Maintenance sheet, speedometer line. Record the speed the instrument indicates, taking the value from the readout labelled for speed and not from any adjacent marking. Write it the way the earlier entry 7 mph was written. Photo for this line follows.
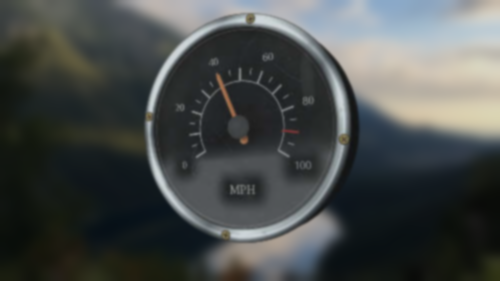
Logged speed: 40 mph
